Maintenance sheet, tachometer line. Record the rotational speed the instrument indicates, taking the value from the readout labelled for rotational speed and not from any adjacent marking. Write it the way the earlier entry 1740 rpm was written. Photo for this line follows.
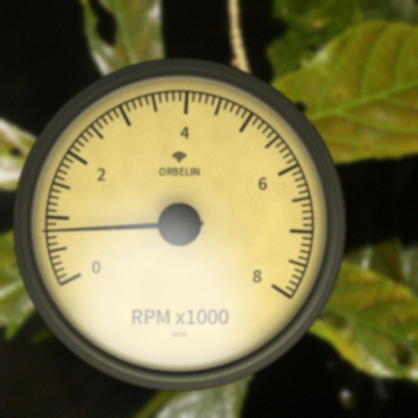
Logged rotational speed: 800 rpm
